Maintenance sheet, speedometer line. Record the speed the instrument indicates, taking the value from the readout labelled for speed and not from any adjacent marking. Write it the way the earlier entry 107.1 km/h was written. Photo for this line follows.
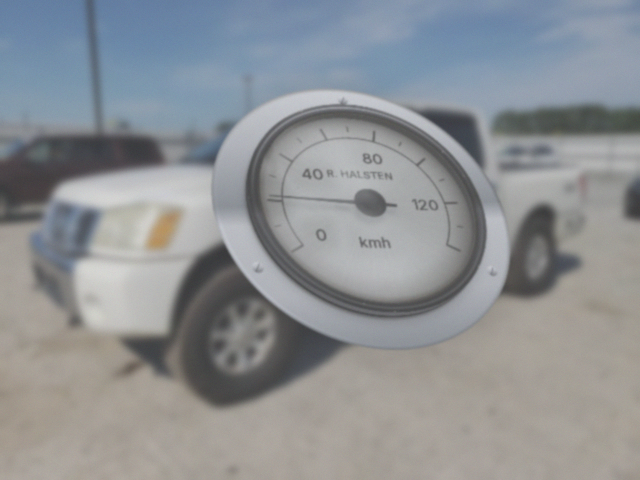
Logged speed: 20 km/h
